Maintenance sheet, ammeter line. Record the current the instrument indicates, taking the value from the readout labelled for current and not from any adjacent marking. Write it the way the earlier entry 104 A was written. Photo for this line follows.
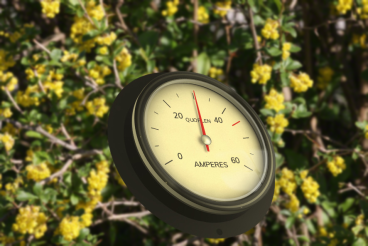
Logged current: 30 A
